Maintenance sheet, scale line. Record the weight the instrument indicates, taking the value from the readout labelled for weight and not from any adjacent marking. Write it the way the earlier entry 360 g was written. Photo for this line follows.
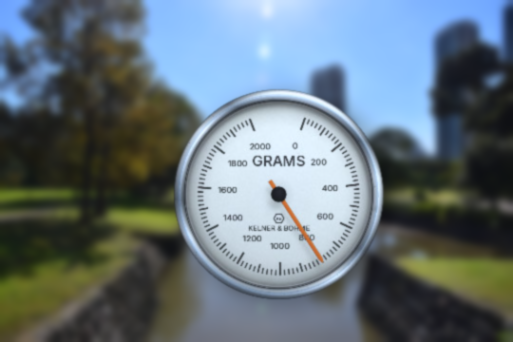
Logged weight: 800 g
